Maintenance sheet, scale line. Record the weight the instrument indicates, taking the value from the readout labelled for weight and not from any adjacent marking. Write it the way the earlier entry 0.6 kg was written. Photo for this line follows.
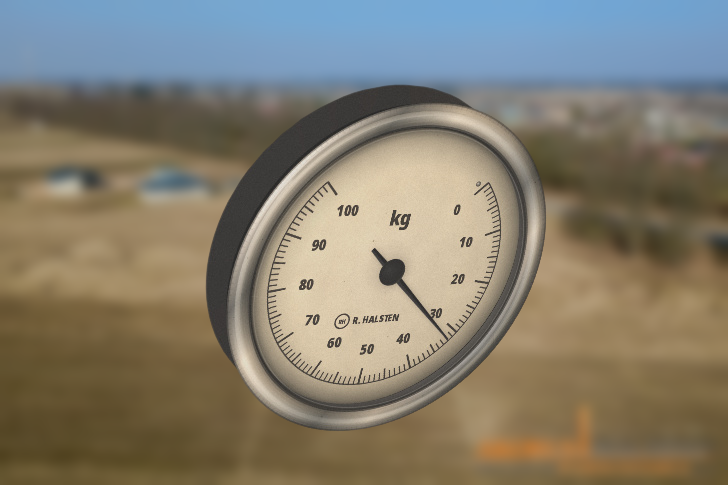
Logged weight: 32 kg
